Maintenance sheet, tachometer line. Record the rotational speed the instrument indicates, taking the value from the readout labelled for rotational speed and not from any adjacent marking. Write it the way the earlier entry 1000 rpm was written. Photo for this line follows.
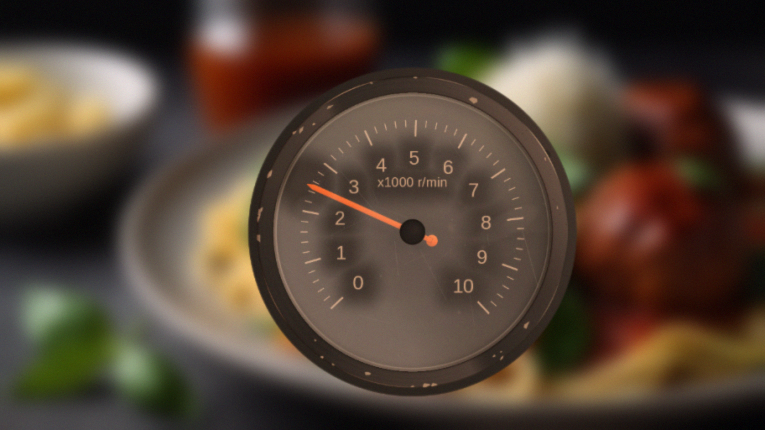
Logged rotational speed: 2500 rpm
